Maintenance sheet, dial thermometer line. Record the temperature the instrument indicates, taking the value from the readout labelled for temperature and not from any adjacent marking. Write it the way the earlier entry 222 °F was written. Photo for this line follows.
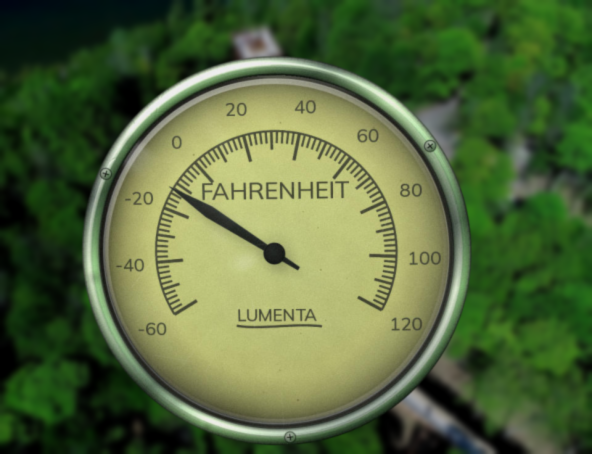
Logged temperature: -12 °F
